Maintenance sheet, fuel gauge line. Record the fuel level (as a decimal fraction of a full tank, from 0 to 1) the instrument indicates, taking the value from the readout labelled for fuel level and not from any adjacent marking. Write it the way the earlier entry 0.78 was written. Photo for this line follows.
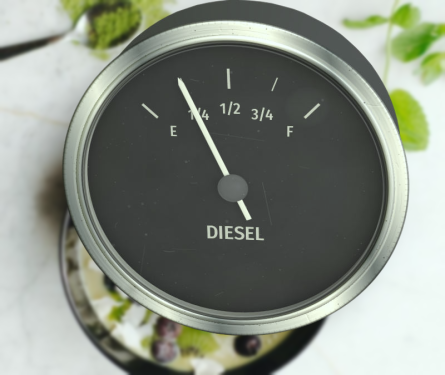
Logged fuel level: 0.25
